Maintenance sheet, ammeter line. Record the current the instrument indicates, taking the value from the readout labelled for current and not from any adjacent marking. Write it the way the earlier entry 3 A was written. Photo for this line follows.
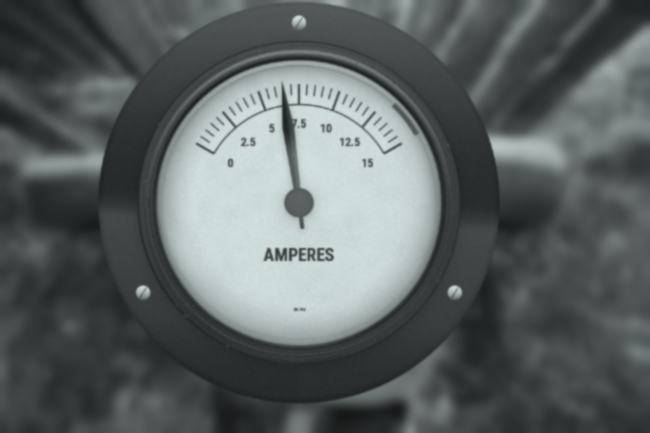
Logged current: 6.5 A
